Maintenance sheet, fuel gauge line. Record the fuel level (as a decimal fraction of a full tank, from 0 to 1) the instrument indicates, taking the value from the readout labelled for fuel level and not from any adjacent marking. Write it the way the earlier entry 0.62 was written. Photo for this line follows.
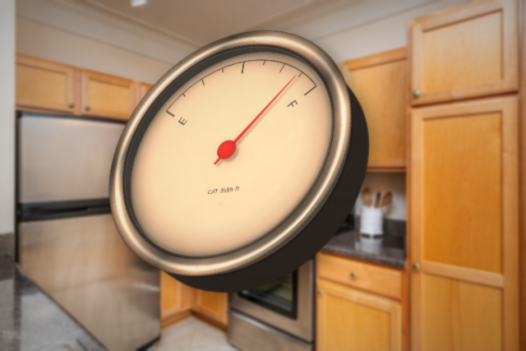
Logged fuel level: 0.875
